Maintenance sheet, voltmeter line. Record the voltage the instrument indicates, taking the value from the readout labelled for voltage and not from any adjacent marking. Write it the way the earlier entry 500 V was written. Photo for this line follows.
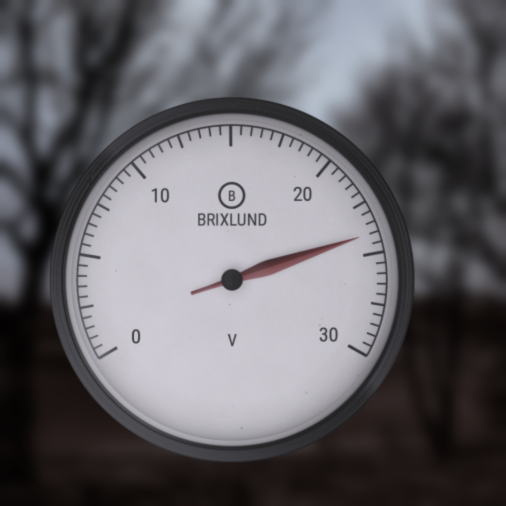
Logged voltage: 24 V
